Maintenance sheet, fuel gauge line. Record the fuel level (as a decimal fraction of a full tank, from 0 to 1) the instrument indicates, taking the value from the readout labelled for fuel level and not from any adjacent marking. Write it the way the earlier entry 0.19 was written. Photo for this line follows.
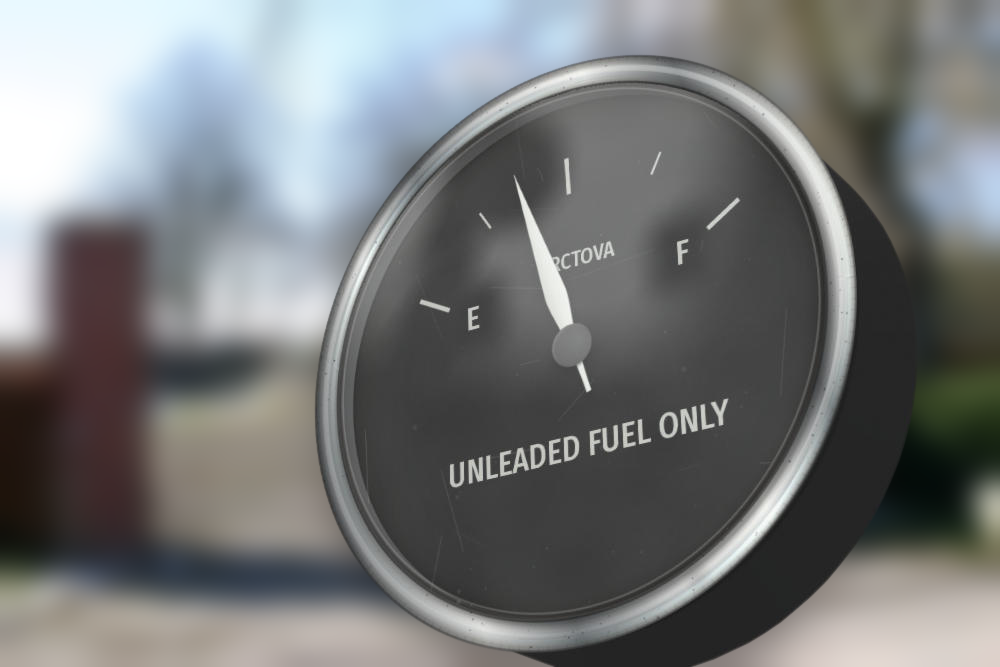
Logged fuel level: 0.375
